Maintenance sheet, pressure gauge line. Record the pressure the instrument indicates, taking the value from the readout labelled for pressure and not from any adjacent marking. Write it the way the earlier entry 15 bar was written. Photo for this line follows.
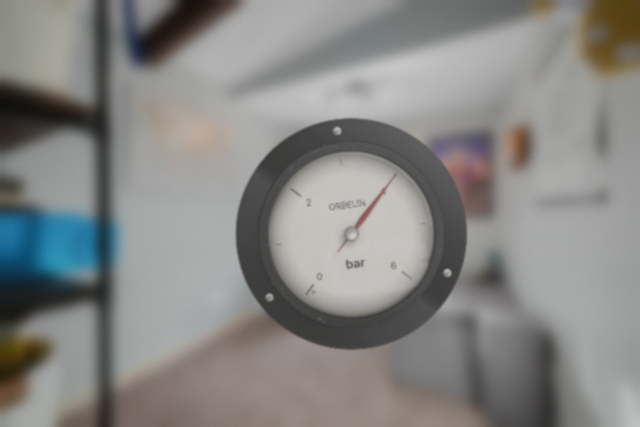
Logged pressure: 4 bar
